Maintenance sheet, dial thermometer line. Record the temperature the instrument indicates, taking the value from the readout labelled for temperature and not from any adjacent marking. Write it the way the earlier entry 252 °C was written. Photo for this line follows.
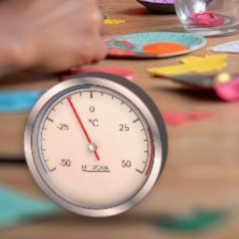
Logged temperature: -10 °C
